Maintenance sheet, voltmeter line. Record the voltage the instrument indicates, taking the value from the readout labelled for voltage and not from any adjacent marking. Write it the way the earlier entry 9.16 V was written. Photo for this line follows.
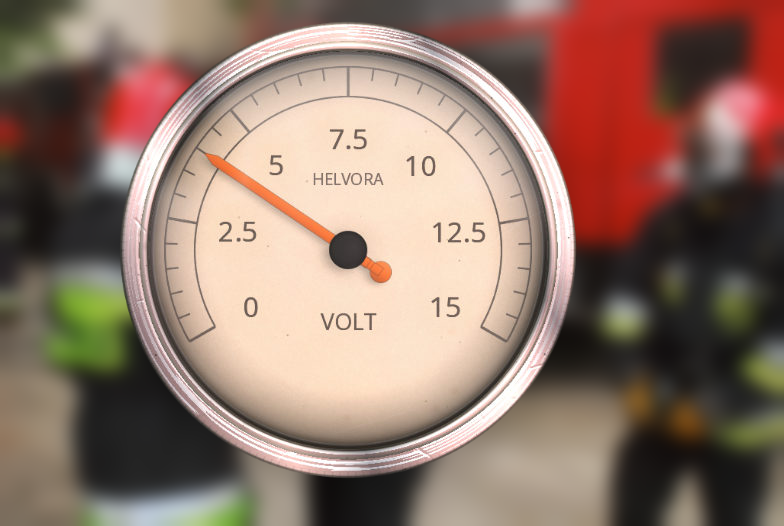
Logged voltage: 4 V
